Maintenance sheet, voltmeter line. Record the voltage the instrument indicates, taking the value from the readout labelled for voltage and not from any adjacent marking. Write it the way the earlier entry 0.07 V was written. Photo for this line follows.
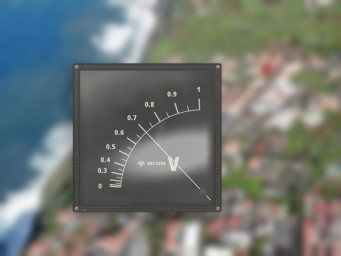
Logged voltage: 0.7 V
